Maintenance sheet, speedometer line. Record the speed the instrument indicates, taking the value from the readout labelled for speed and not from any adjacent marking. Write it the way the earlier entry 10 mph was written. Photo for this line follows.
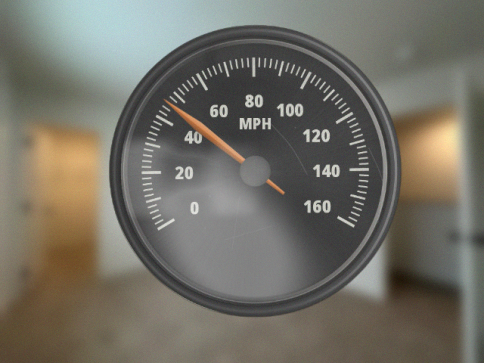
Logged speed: 46 mph
